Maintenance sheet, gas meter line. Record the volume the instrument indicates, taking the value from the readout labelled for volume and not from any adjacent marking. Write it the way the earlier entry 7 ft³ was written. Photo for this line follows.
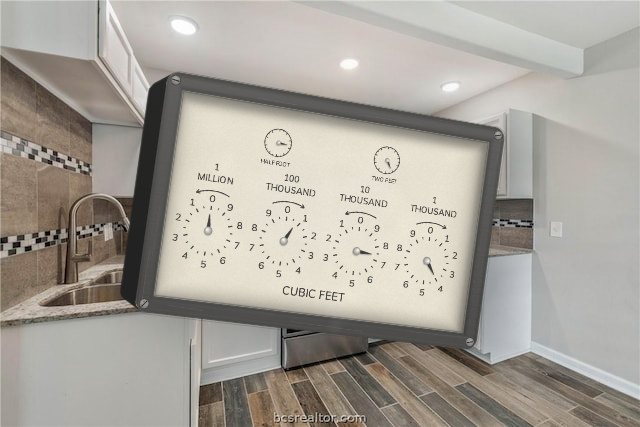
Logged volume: 7400 ft³
